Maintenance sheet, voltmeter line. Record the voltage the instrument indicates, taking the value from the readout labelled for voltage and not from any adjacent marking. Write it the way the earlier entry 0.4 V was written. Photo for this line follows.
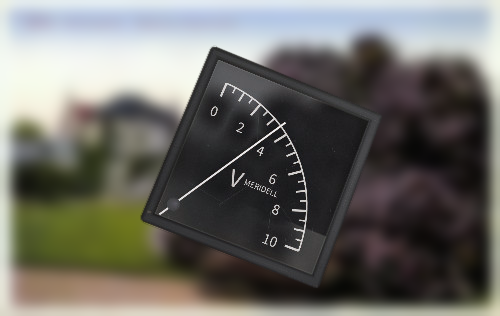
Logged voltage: 3.5 V
